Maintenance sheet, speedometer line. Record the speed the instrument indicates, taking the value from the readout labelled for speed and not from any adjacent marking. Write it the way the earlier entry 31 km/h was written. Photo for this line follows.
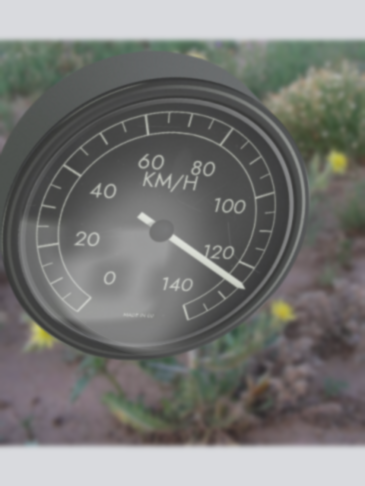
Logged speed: 125 km/h
